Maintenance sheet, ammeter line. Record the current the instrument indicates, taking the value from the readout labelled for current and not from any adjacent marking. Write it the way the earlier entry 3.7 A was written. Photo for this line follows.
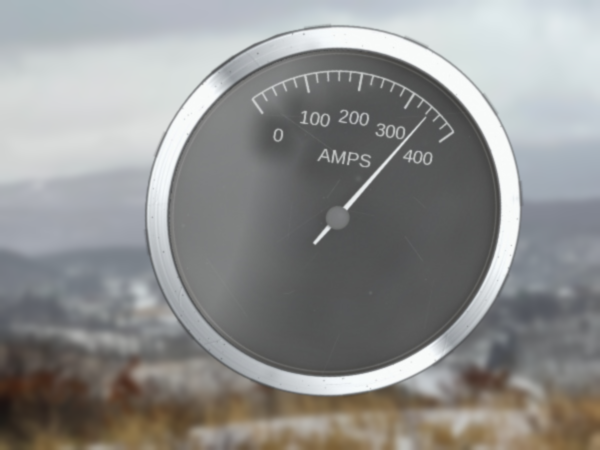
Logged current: 340 A
